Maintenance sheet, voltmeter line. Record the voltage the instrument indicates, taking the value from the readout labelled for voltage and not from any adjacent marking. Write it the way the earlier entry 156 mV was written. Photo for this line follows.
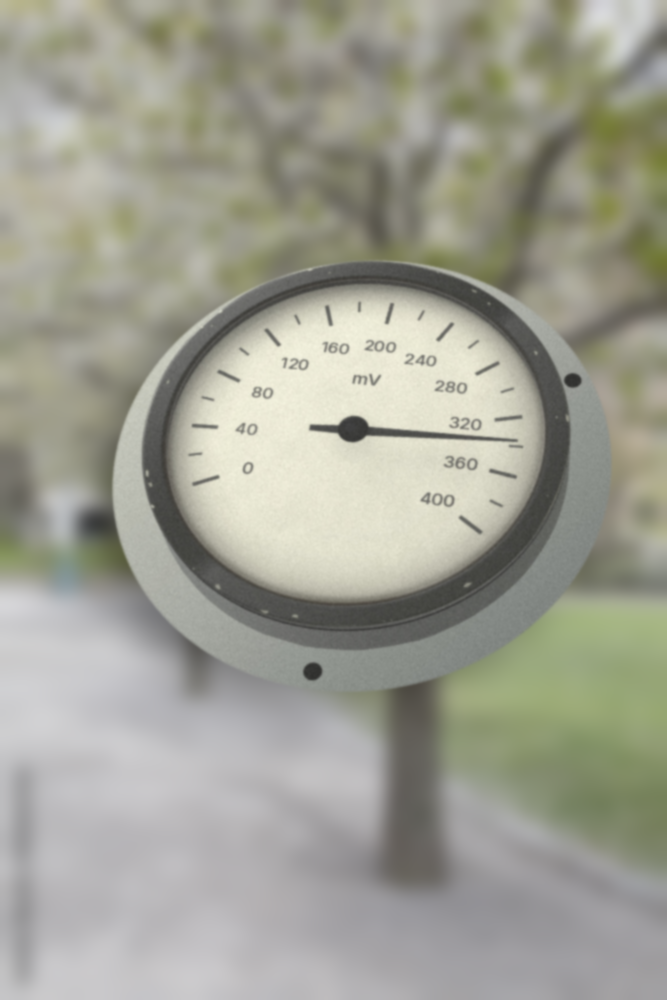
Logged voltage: 340 mV
